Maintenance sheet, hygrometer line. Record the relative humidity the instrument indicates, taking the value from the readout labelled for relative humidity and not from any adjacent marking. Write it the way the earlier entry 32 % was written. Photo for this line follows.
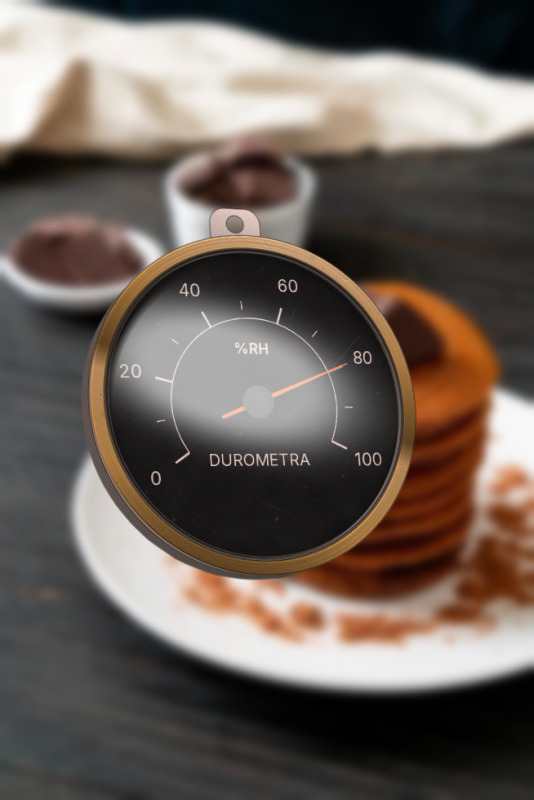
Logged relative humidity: 80 %
